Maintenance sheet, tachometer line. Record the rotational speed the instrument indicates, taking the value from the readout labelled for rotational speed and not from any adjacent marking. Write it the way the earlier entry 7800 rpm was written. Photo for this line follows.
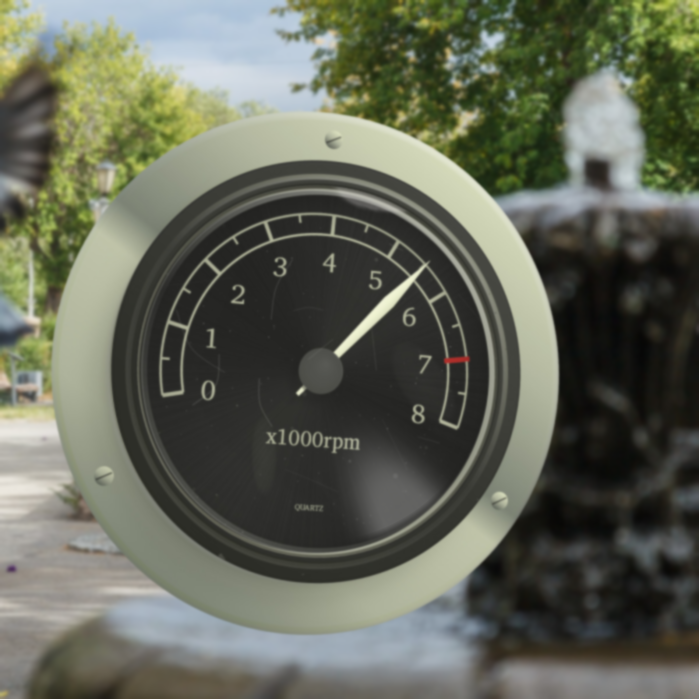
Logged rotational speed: 5500 rpm
